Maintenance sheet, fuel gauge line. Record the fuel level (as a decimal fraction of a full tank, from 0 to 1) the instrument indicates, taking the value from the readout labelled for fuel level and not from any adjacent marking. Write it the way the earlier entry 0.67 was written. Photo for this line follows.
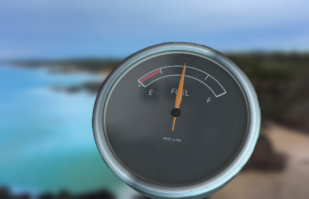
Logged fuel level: 0.5
